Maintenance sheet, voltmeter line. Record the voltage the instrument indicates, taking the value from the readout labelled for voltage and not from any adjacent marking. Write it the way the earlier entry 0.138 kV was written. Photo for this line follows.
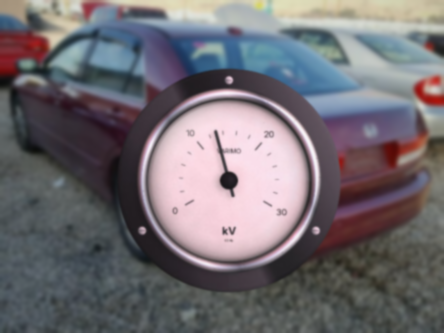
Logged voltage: 13 kV
